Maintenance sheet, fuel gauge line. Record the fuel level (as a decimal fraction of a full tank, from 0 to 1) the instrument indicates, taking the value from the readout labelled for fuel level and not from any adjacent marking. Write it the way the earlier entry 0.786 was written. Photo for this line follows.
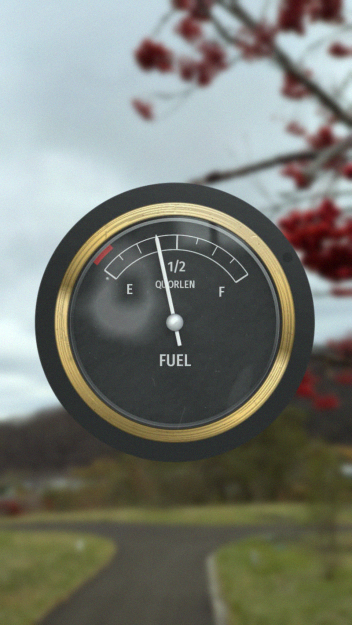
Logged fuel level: 0.375
